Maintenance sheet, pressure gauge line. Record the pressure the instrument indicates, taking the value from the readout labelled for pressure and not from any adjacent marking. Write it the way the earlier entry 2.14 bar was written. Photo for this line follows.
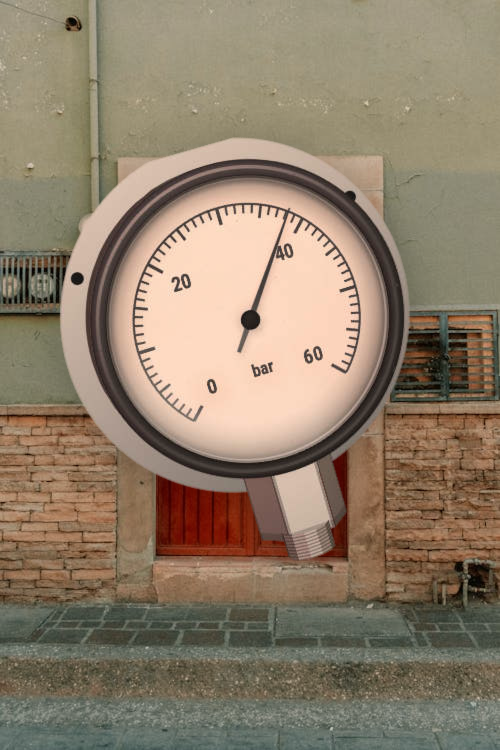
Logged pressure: 38 bar
